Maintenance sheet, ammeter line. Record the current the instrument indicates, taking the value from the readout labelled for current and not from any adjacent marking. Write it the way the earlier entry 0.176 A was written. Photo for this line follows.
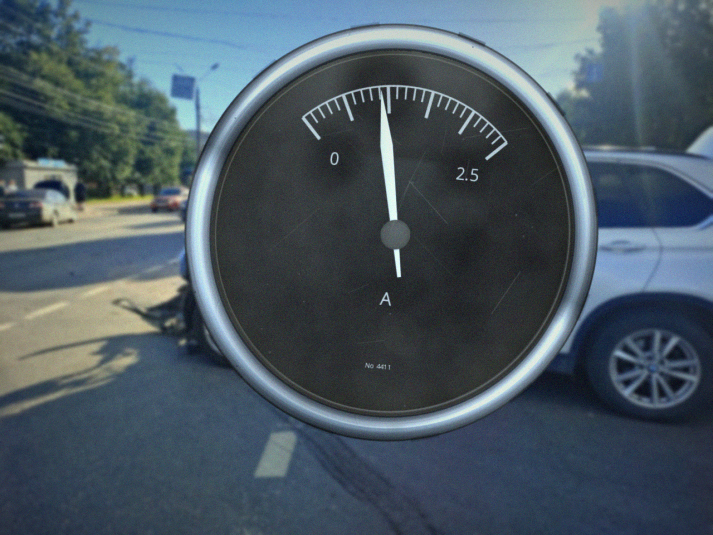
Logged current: 0.9 A
